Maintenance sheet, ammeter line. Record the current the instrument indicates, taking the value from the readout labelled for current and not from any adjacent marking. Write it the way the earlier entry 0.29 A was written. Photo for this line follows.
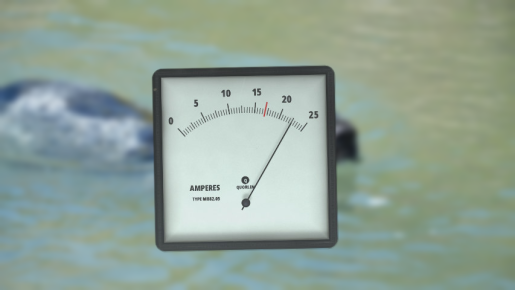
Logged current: 22.5 A
